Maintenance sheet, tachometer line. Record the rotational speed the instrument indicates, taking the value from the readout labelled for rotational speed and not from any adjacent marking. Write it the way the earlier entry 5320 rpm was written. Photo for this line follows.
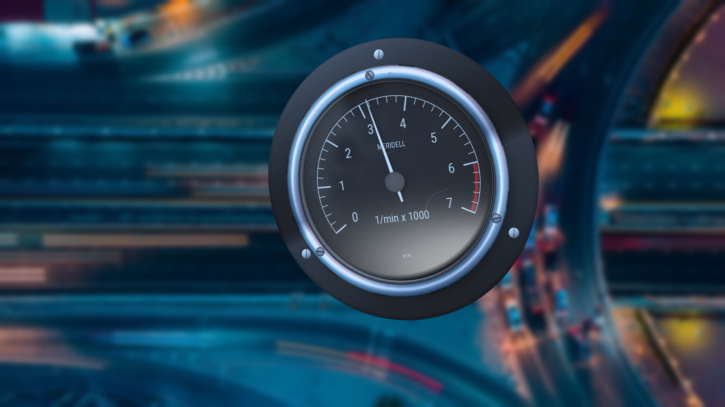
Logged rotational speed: 3200 rpm
